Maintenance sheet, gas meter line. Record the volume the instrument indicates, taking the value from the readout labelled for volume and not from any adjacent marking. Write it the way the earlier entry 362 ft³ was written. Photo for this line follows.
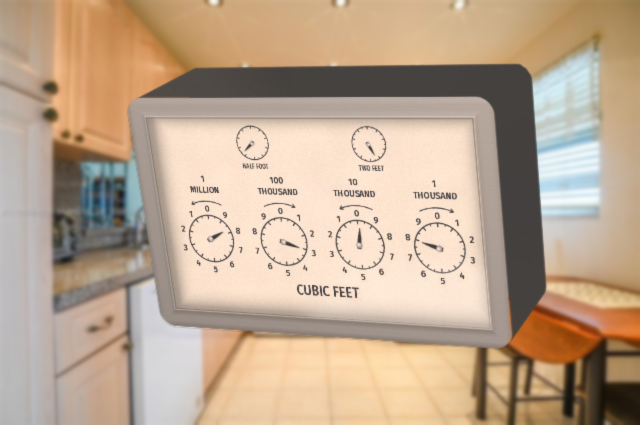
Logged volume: 829800 ft³
